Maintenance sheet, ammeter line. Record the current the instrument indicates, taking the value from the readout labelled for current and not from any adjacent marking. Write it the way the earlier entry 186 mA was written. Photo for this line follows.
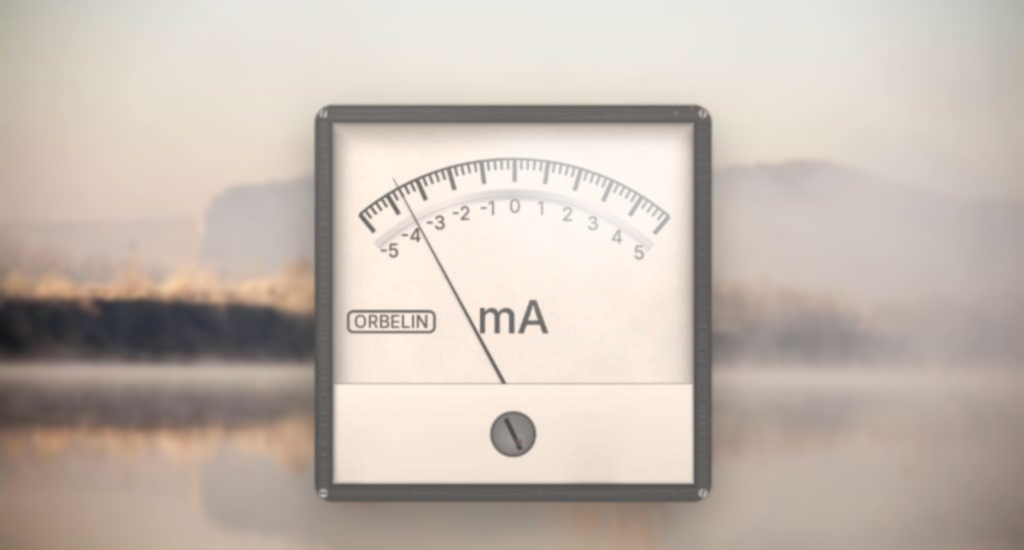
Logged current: -3.6 mA
